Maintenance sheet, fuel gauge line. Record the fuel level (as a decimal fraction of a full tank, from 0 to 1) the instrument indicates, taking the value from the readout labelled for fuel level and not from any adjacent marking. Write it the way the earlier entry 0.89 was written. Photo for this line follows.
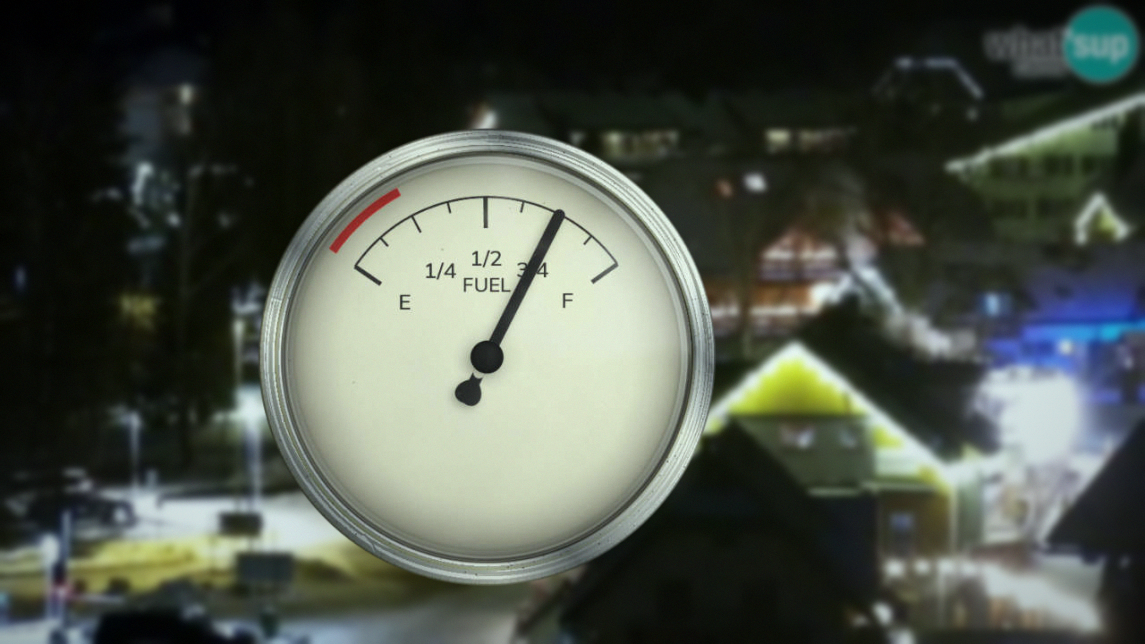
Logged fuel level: 0.75
